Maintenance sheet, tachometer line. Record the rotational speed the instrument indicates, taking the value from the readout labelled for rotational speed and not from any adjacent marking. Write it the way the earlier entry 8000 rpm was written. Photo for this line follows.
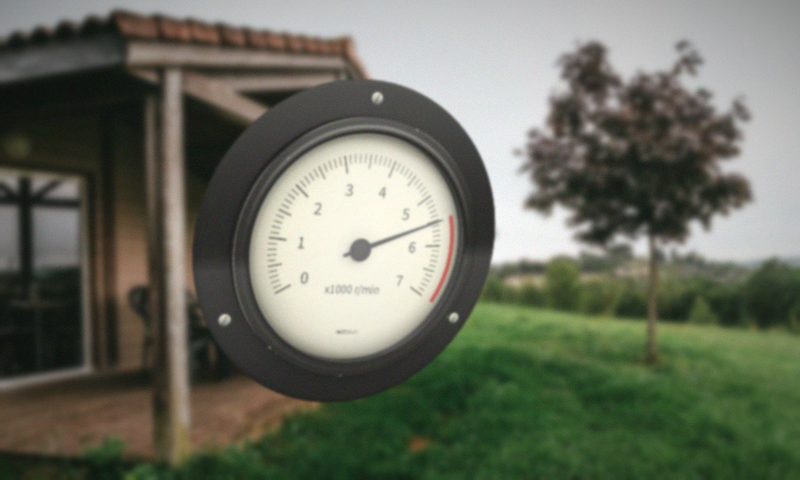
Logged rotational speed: 5500 rpm
